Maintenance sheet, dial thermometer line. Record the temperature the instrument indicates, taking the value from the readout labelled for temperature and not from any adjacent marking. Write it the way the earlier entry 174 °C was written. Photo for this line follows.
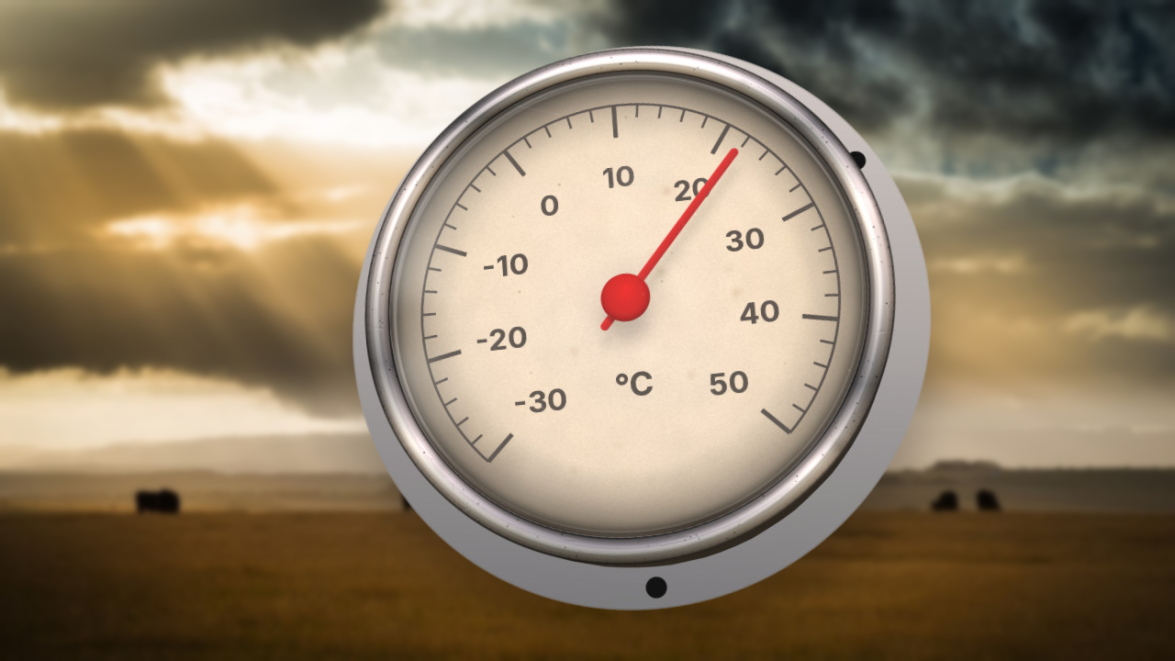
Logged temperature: 22 °C
